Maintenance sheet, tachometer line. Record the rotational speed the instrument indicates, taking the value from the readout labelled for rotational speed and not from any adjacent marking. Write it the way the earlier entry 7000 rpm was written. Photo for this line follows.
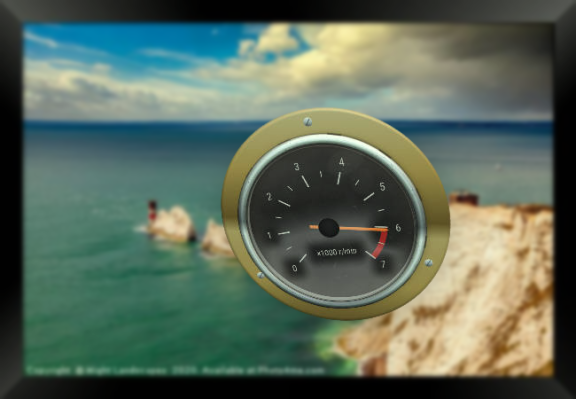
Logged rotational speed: 6000 rpm
